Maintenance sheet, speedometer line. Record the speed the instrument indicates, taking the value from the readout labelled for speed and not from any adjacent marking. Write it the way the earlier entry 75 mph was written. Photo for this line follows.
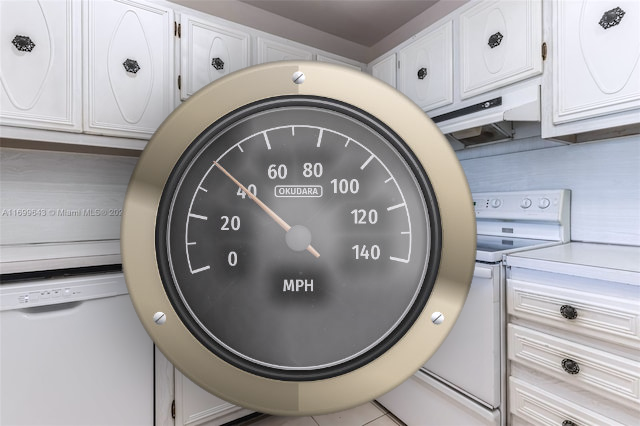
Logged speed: 40 mph
